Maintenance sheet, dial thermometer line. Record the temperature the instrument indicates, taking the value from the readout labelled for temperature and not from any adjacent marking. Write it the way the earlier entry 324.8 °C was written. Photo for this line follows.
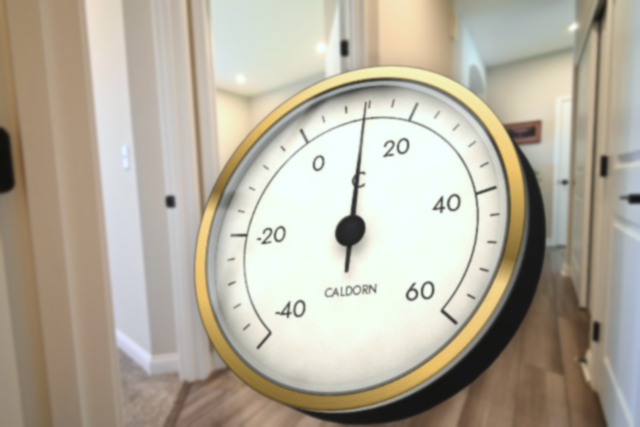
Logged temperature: 12 °C
